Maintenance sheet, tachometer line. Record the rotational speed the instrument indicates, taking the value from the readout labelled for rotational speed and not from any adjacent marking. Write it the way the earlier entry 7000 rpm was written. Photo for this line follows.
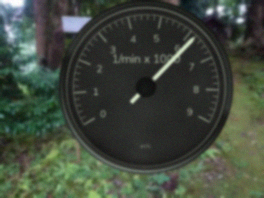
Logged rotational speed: 6200 rpm
